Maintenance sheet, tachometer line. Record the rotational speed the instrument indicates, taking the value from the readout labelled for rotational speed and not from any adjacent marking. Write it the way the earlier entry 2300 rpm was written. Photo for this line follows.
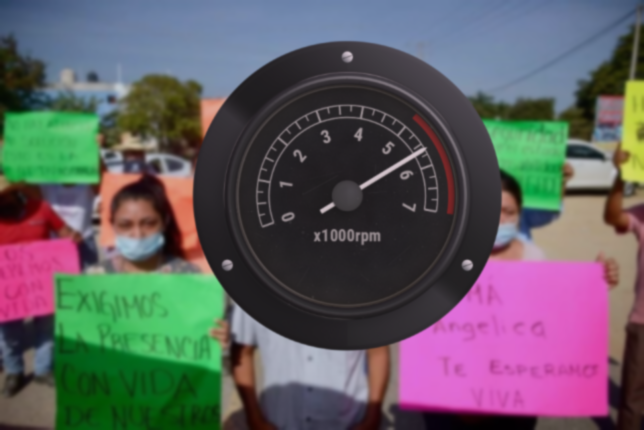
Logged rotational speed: 5625 rpm
